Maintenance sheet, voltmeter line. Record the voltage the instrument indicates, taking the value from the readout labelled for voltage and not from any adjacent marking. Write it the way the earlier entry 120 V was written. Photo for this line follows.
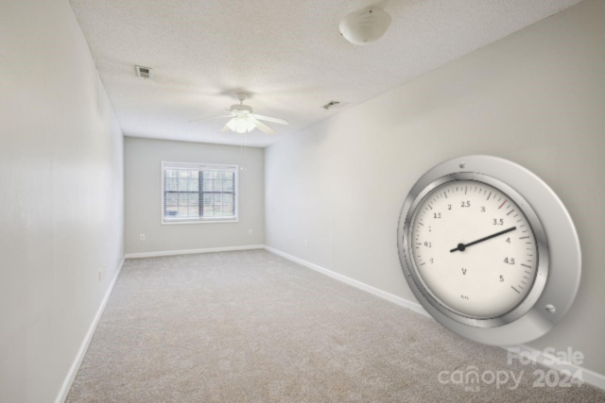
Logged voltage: 3.8 V
